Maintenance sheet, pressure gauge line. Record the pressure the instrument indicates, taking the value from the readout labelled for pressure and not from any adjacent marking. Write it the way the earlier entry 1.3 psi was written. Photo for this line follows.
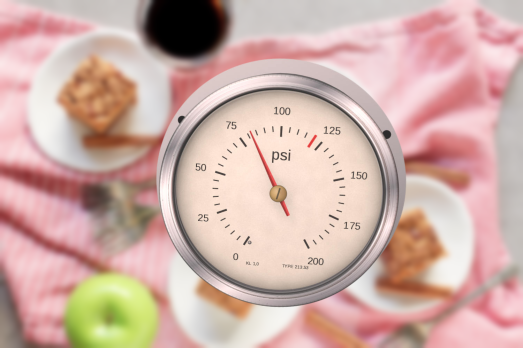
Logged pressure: 82.5 psi
